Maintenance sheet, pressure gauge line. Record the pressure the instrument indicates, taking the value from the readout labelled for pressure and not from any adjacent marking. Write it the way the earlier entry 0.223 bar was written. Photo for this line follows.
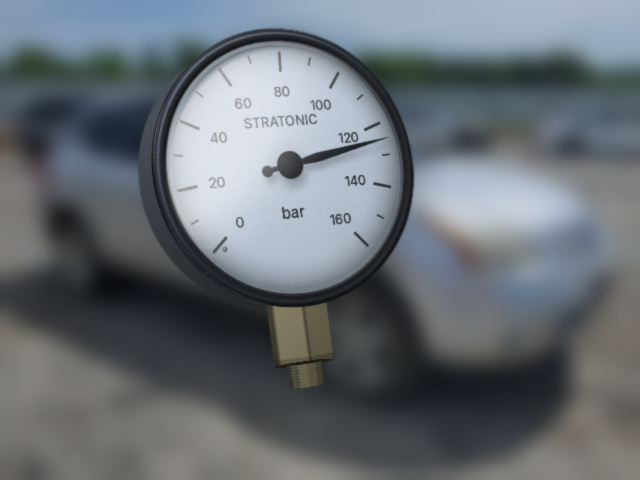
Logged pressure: 125 bar
